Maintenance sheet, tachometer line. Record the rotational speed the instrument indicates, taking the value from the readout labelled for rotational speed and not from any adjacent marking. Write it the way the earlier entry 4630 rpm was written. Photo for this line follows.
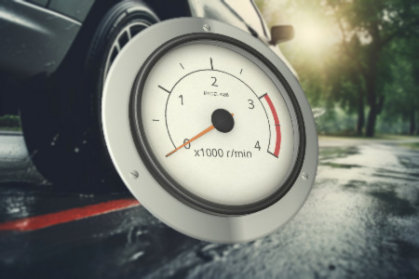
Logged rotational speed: 0 rpm
